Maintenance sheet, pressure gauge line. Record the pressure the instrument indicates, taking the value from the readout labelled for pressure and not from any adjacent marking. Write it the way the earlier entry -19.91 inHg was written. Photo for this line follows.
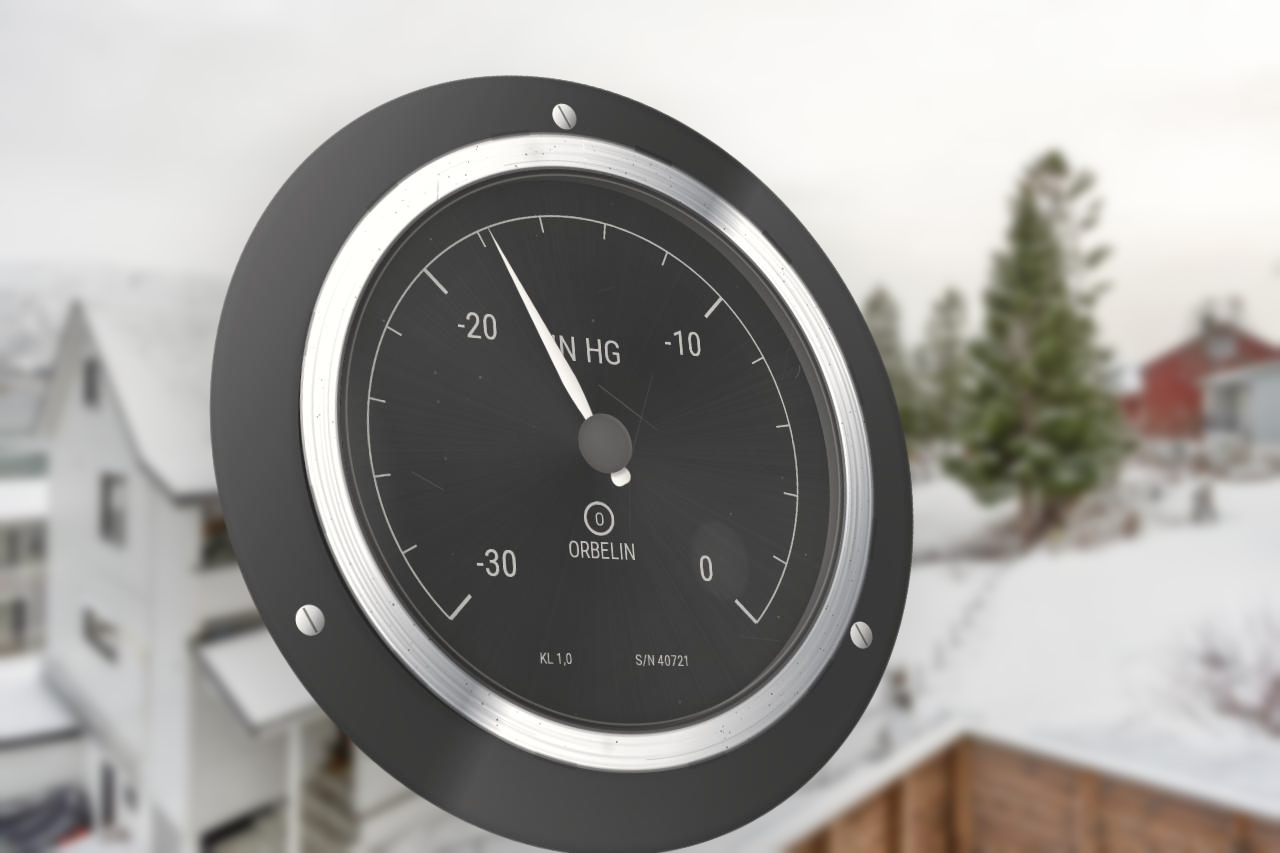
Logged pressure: -18 inHg
